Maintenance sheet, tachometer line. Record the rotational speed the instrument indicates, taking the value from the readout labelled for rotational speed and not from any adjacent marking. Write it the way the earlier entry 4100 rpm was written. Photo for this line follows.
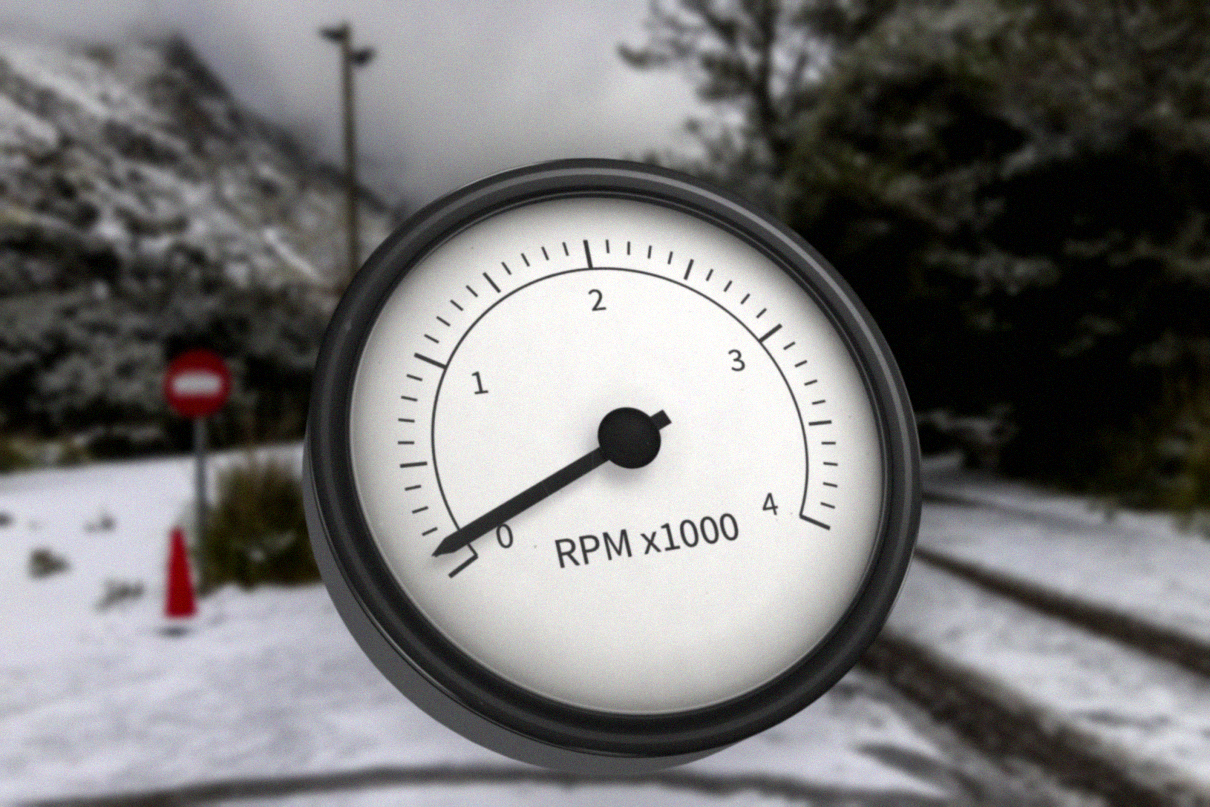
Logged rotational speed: 100 rpm
